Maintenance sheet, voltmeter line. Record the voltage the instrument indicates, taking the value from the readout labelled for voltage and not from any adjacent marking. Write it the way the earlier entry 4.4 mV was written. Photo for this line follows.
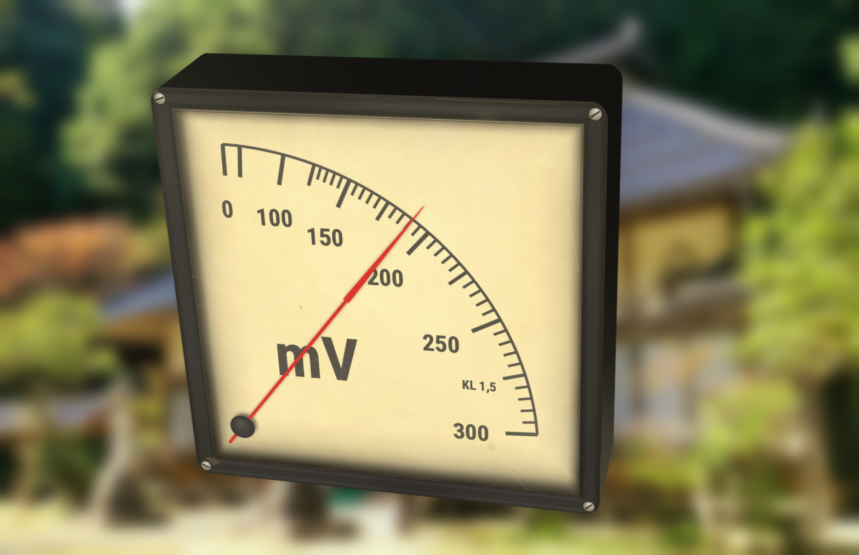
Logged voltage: 190 mV
